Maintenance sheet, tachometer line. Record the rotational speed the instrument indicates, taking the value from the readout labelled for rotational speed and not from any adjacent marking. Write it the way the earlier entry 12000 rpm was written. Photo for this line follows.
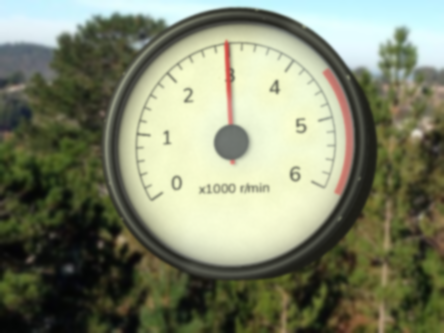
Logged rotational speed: 3000 rpm
